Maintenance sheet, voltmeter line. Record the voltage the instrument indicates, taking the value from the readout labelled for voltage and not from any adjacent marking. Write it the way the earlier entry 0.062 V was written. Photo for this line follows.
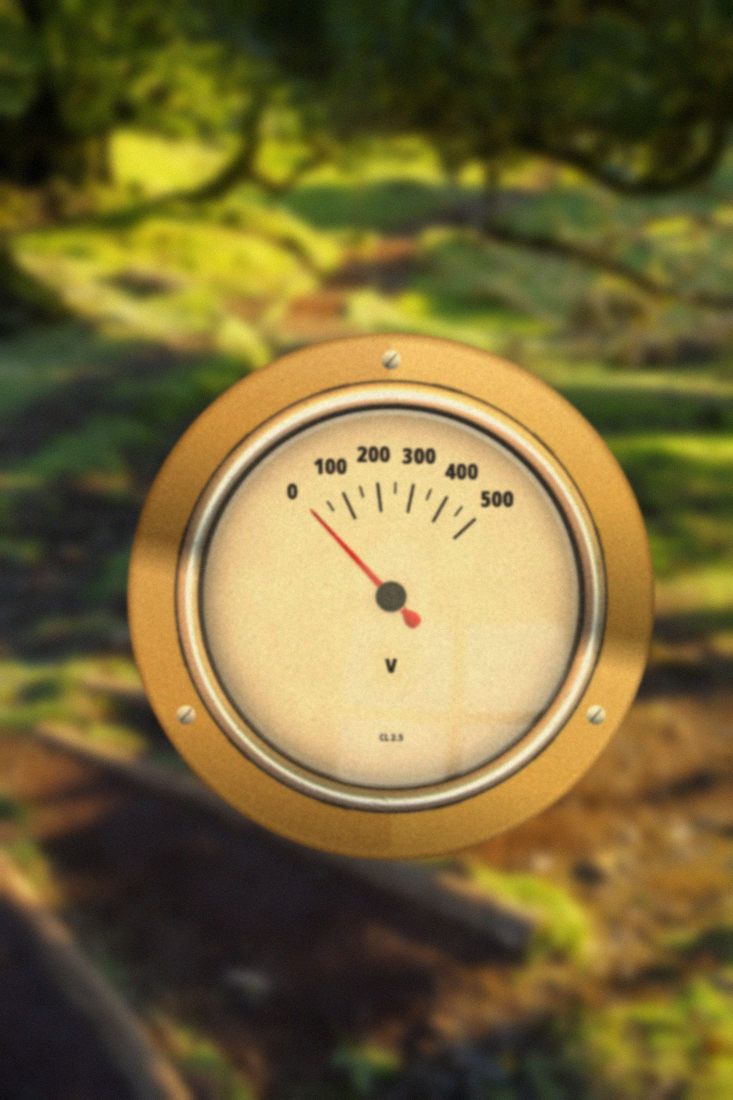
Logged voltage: 0 V
